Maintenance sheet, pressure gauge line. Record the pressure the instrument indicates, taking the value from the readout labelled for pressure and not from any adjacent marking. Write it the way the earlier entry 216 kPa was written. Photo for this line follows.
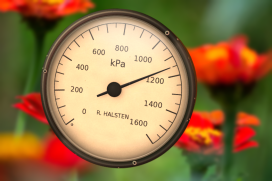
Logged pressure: 1150 kPa
